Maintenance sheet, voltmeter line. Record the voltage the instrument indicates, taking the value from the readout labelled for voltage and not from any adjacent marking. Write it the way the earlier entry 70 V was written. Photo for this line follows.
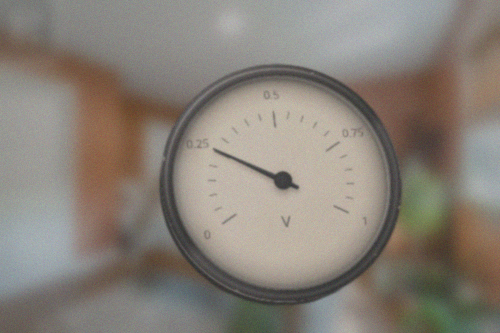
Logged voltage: 0.25 V
